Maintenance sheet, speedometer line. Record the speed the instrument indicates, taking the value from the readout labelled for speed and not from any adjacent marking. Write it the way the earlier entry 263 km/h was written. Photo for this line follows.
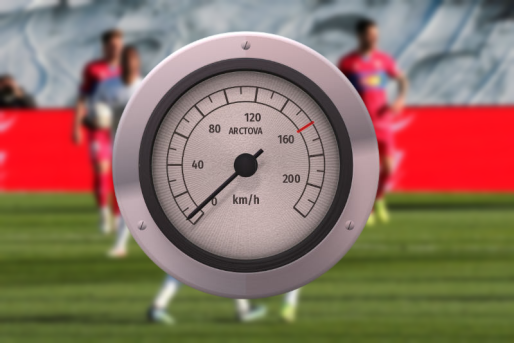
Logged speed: 5 km/h
